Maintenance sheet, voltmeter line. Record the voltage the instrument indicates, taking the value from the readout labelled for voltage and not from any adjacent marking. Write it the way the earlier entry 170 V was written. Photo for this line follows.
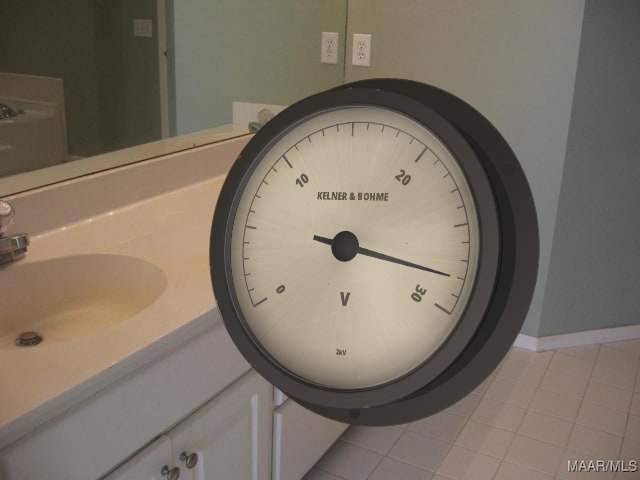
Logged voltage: 28 V
